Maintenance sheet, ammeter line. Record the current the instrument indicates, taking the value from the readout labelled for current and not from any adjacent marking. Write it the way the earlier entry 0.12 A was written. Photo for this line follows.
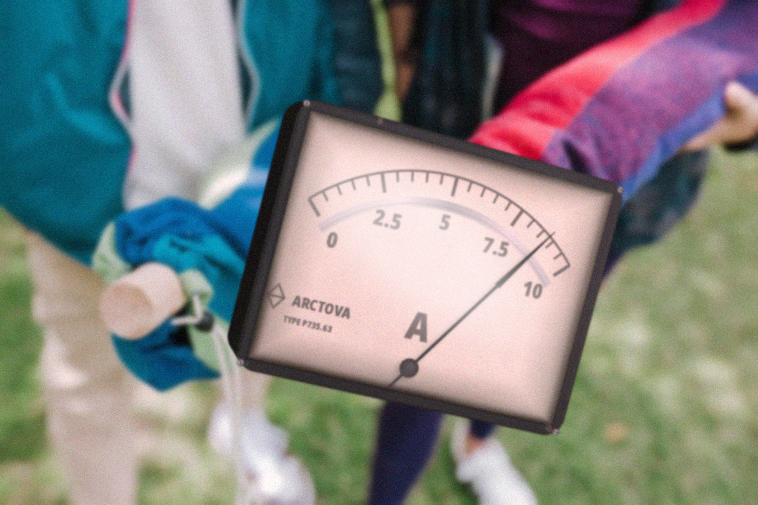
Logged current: 8.75 A
